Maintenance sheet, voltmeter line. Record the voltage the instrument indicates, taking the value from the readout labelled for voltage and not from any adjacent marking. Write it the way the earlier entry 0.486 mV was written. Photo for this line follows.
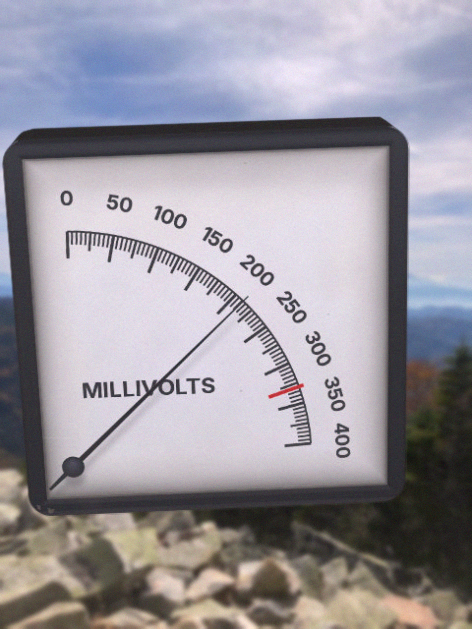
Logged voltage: 210 mV
